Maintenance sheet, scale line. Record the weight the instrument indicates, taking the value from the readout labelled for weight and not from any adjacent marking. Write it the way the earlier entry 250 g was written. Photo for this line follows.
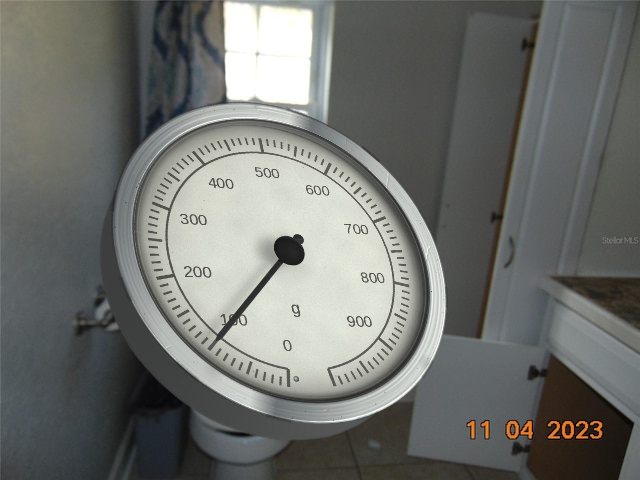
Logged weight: 100 g
